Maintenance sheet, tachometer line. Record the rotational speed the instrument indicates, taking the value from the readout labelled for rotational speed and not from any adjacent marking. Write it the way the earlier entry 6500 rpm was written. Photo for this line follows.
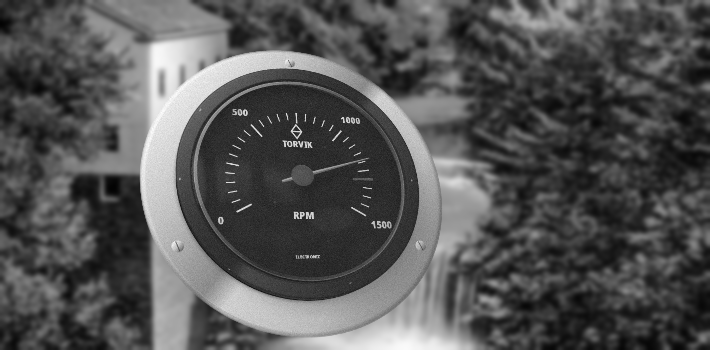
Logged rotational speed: 1200 rpm
